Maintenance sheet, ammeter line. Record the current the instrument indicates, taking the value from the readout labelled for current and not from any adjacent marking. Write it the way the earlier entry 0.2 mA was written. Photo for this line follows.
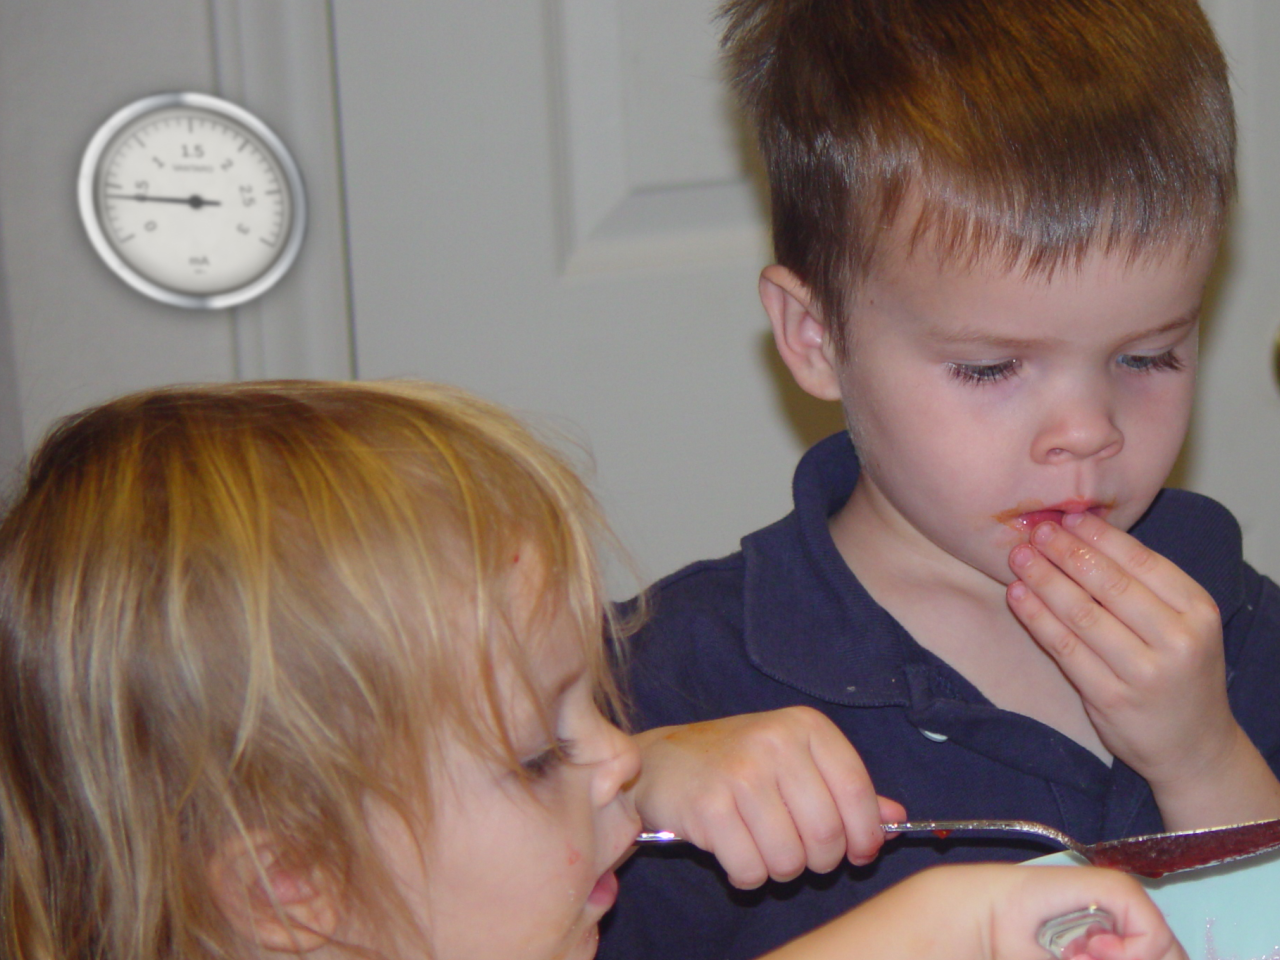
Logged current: 0.4 mA
